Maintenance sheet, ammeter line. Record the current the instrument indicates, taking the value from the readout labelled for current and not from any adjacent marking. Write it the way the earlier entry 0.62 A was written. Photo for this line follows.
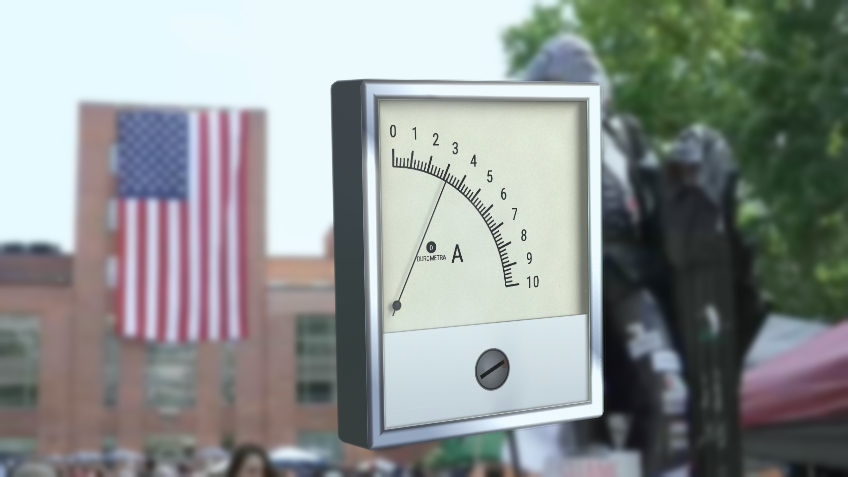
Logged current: 3 A
